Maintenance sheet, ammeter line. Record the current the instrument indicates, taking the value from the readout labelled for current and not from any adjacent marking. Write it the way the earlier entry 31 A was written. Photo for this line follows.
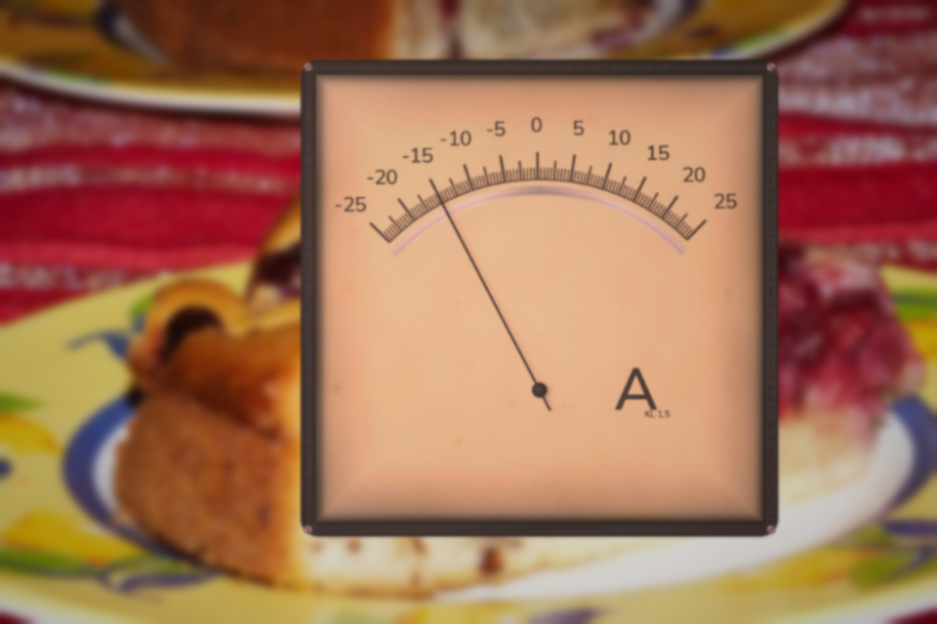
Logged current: -15 A
